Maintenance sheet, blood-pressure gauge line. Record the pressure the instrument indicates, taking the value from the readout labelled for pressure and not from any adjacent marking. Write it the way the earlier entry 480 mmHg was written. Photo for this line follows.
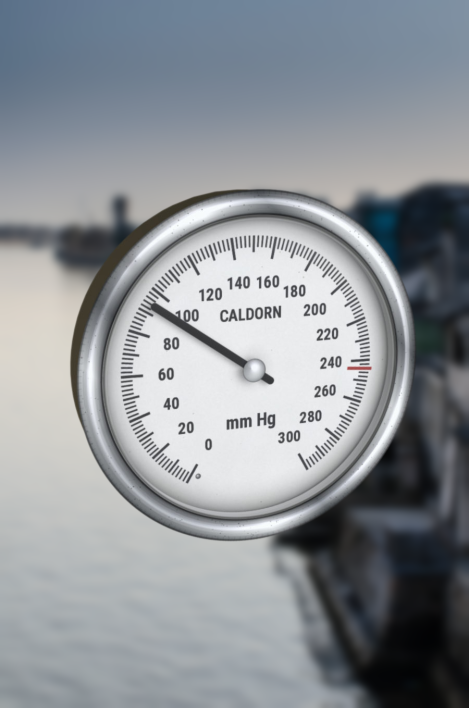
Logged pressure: 94 mmHg
